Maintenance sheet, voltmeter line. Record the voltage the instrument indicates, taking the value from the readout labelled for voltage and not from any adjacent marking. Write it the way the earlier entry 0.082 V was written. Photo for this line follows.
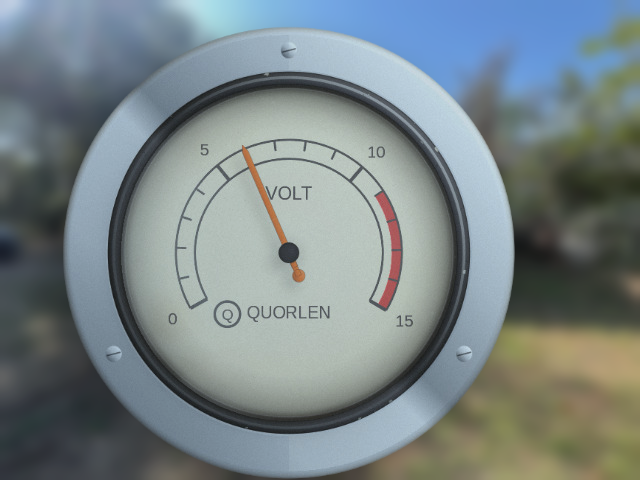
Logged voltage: 6 V
